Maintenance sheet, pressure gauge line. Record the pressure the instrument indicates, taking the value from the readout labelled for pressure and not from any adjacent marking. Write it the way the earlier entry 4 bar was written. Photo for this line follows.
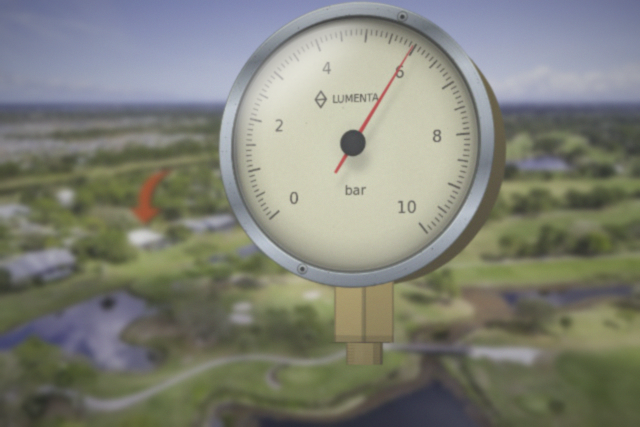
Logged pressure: 6 bar
